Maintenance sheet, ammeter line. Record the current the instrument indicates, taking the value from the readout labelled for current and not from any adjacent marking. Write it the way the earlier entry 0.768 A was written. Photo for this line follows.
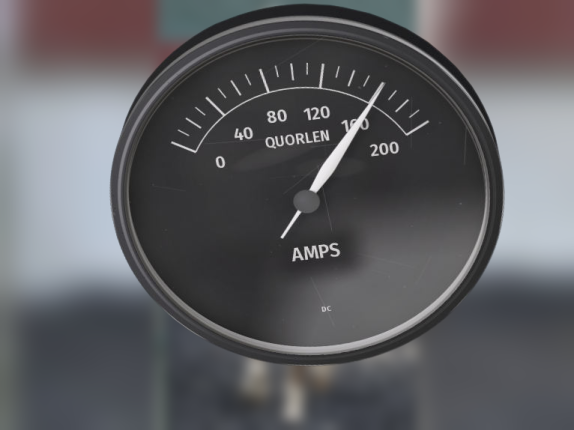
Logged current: 160 A
